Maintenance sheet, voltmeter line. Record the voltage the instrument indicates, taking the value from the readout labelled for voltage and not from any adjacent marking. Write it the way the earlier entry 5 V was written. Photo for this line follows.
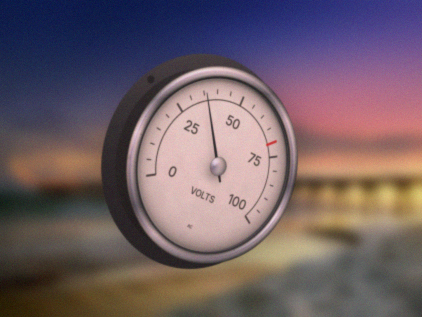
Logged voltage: 35 V
